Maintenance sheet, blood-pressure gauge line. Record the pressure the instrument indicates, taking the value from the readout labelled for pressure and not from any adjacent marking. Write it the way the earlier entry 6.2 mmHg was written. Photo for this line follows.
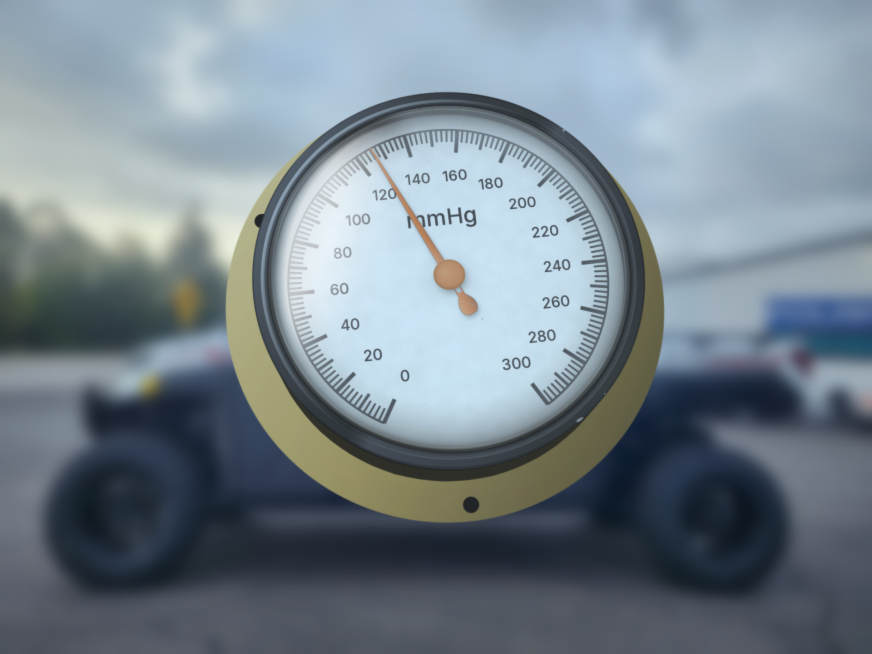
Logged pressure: 126 mmHg
